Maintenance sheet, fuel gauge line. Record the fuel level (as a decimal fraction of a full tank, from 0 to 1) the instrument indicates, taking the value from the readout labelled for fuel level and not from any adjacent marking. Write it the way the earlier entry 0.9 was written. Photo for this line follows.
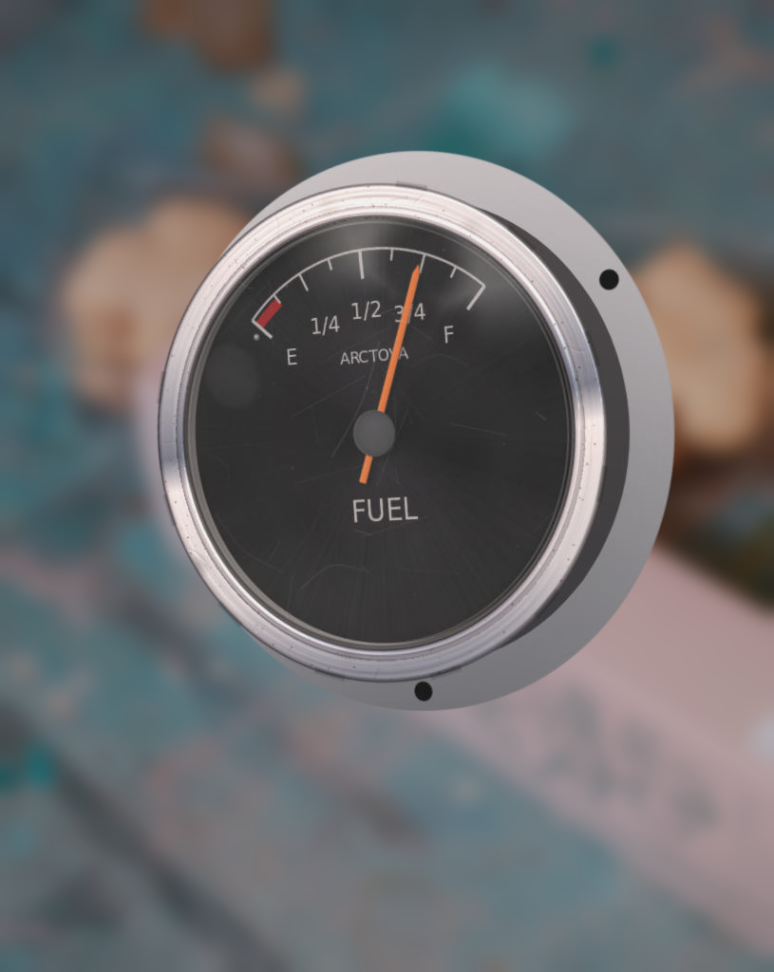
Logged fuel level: 0.75
